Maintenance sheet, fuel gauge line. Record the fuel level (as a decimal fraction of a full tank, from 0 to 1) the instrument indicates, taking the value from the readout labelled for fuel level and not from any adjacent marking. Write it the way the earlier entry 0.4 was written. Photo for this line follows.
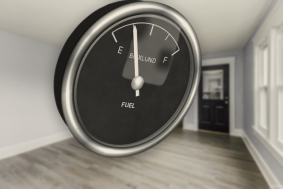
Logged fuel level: 0.25
